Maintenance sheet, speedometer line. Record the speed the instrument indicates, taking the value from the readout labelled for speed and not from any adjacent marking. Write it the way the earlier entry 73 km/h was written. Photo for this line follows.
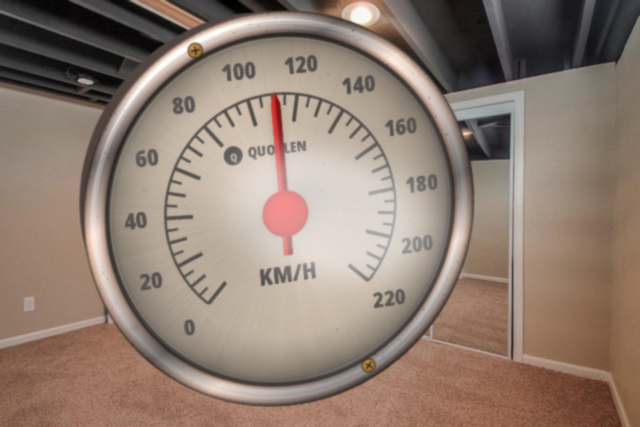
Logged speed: 110 km/h
